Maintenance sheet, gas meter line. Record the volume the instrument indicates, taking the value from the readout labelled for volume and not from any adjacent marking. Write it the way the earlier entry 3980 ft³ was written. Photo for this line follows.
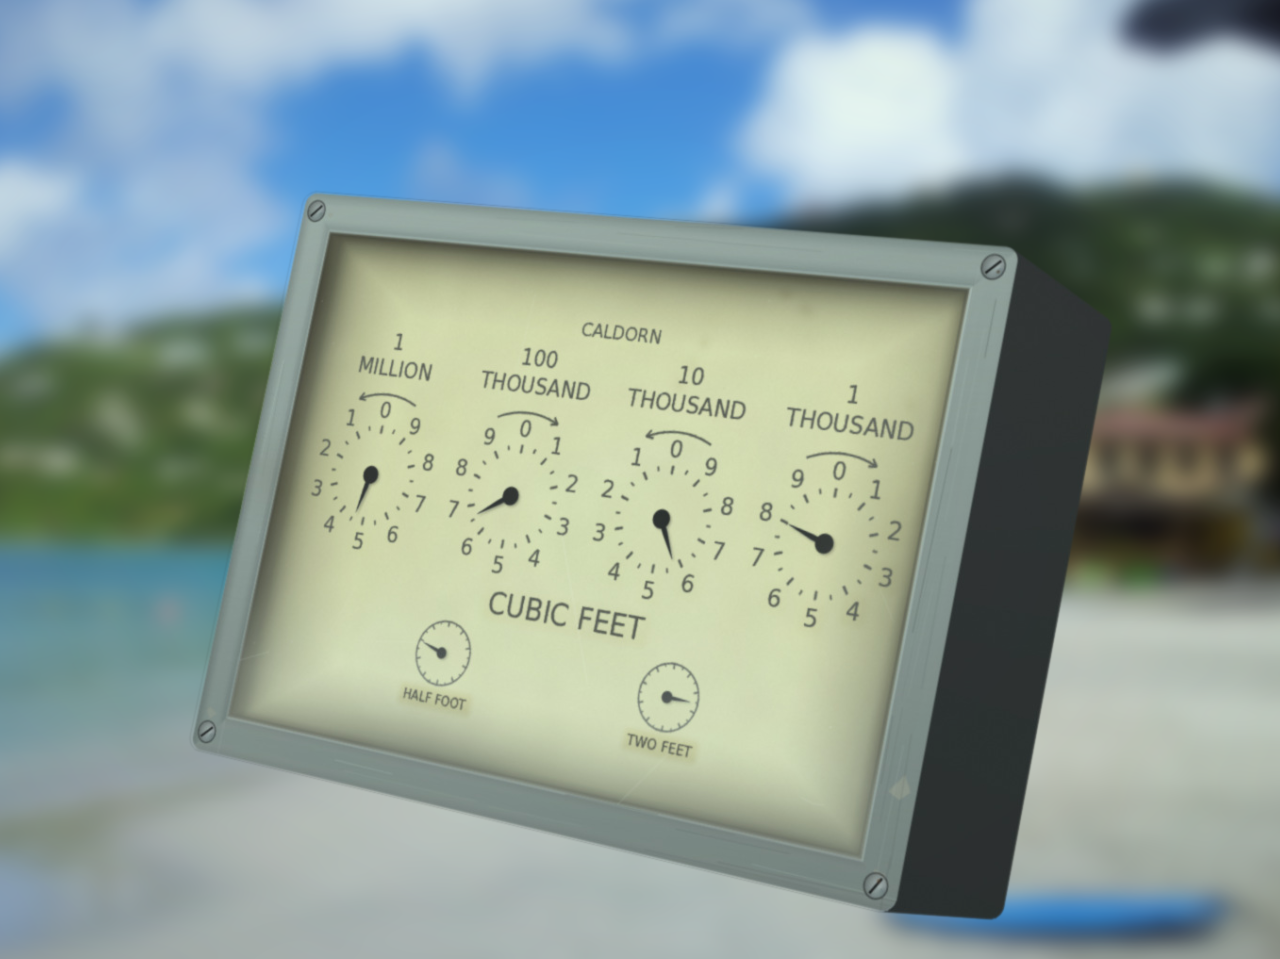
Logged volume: 465800 ft³
